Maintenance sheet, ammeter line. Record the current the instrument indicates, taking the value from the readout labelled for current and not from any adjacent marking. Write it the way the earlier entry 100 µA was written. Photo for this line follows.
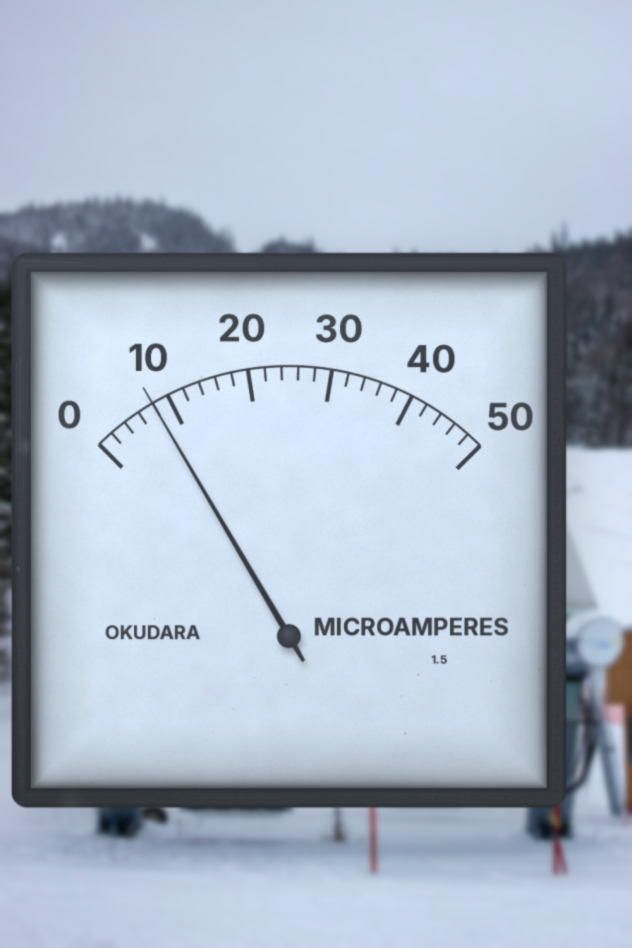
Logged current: 8 µA
